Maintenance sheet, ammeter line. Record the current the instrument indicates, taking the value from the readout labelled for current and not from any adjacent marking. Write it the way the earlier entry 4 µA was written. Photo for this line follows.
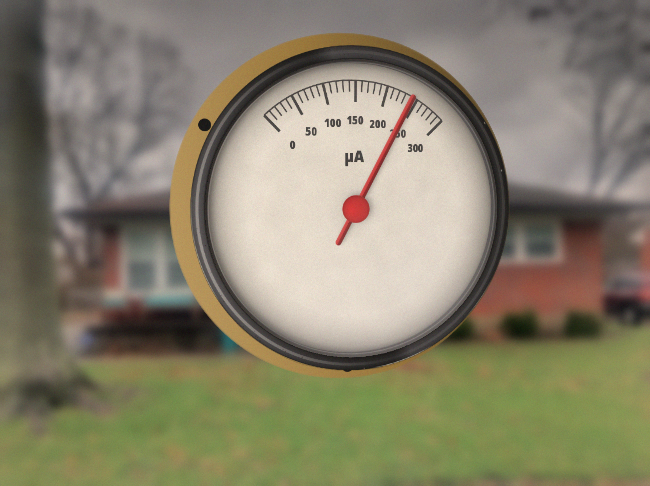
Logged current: 240 µA
